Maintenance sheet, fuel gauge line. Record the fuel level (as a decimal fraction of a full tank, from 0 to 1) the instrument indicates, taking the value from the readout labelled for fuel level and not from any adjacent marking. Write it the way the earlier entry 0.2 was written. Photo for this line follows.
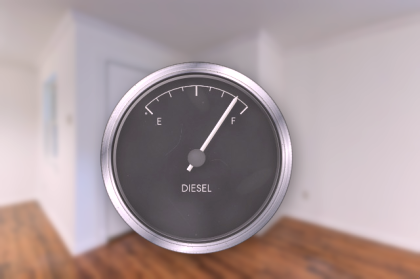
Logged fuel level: 0.875
